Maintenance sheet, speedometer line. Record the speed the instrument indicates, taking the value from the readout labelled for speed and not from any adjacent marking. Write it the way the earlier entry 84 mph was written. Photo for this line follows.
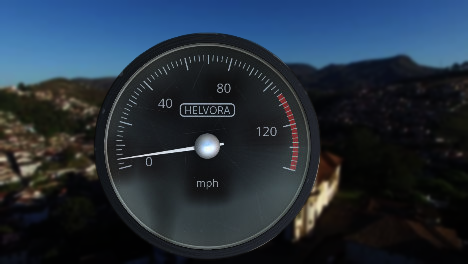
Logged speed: 4 mph
